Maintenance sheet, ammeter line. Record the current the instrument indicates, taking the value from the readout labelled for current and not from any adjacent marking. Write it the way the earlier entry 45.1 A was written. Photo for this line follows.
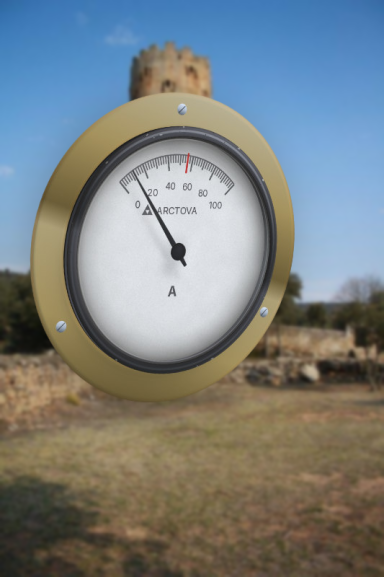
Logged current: 10 A
